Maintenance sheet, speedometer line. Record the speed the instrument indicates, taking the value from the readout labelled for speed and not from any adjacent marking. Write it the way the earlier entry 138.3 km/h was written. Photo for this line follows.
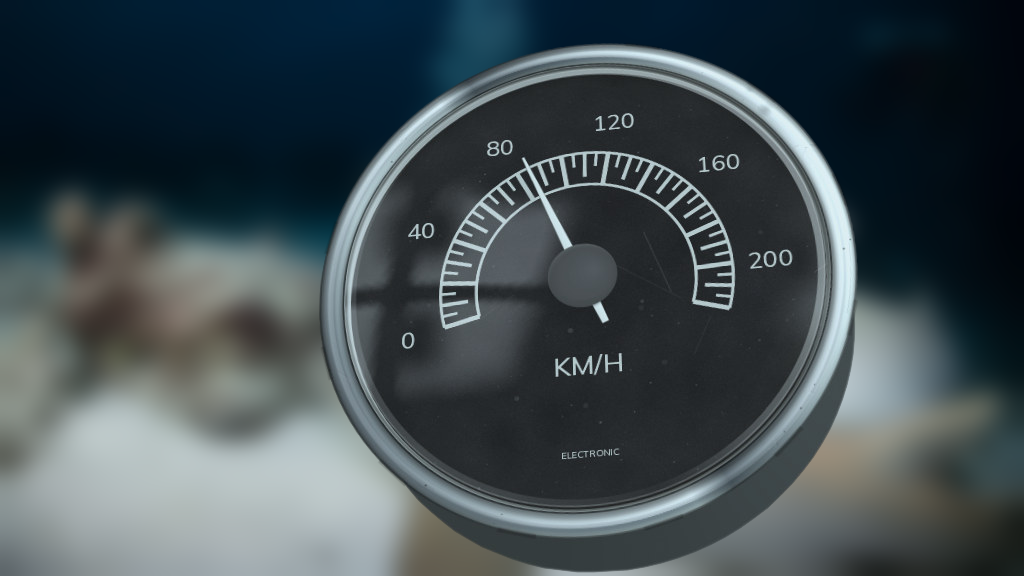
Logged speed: 85 km/h
